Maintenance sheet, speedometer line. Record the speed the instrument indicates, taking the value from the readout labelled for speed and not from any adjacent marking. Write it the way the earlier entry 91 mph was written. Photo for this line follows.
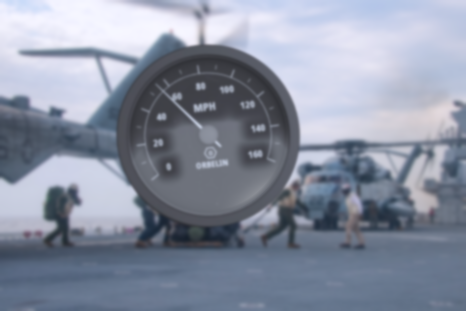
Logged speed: 55 mph
